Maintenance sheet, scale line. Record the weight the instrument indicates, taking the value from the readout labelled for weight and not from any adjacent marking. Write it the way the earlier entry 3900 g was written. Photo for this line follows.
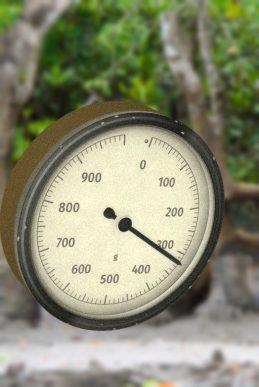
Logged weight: 320 g
